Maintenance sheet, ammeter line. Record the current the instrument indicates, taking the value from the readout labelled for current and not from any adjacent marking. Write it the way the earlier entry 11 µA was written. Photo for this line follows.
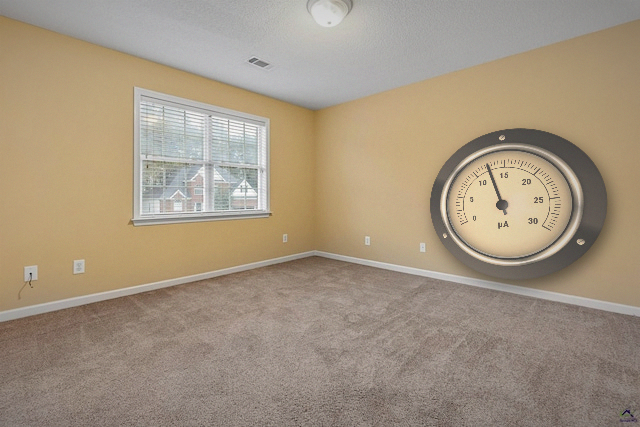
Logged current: 12.5 µA
